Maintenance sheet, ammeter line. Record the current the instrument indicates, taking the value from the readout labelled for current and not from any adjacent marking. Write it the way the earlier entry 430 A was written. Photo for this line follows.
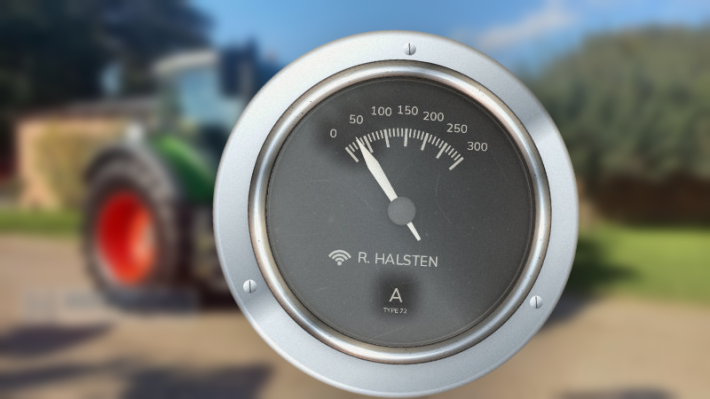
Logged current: 30 A
